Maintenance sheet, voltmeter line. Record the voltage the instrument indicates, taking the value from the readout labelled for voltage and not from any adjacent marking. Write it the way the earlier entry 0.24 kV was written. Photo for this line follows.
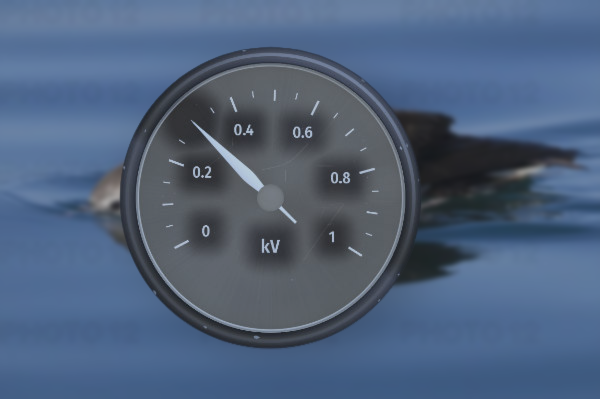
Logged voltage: 0.3 kV
